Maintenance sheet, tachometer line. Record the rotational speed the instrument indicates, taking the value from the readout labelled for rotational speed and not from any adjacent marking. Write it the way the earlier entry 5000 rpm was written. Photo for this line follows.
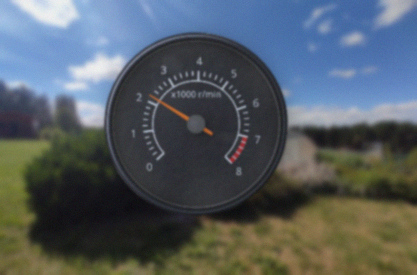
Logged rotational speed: 2200 rpm
